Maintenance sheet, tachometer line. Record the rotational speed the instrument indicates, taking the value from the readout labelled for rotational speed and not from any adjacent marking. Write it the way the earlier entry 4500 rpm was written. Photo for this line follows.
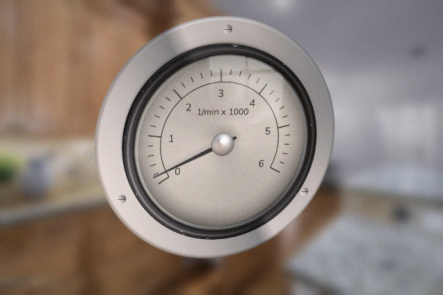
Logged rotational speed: 200 rpm
